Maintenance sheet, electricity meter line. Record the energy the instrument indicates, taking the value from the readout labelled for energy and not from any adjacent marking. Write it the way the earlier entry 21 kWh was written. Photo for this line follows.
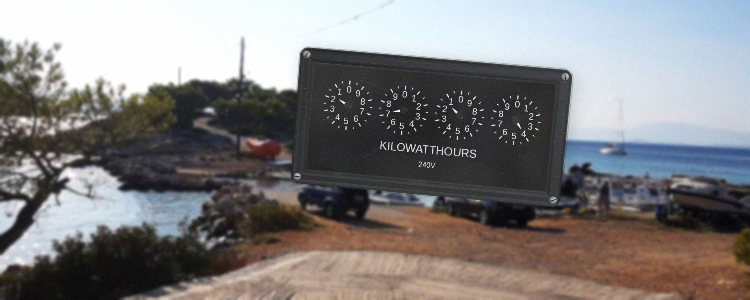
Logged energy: 1714 kWh
